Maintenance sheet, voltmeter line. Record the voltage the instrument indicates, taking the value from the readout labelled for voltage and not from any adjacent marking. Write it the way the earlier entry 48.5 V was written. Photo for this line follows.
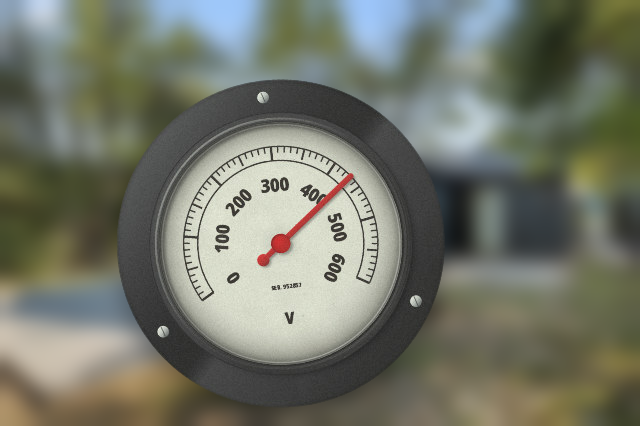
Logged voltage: 430 V
